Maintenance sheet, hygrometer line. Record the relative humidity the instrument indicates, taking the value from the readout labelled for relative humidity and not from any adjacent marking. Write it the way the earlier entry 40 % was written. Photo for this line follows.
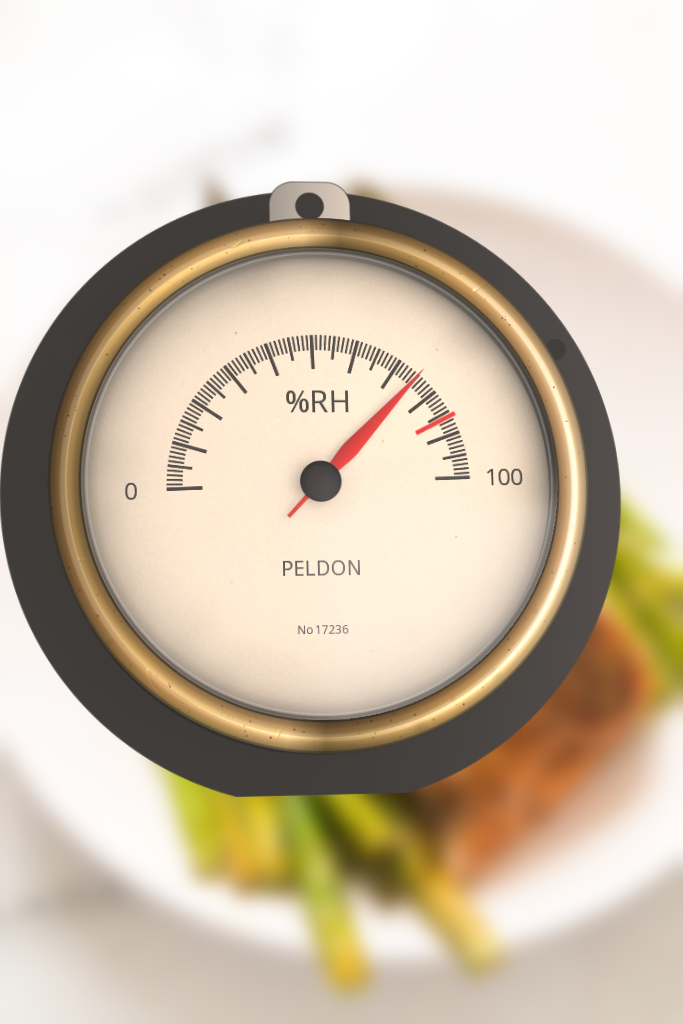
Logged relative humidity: 75 %
